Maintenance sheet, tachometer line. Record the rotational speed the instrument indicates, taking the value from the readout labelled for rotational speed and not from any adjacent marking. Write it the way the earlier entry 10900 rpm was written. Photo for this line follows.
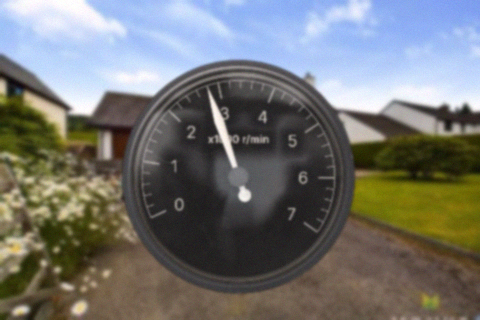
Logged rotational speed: 2800 rpm
